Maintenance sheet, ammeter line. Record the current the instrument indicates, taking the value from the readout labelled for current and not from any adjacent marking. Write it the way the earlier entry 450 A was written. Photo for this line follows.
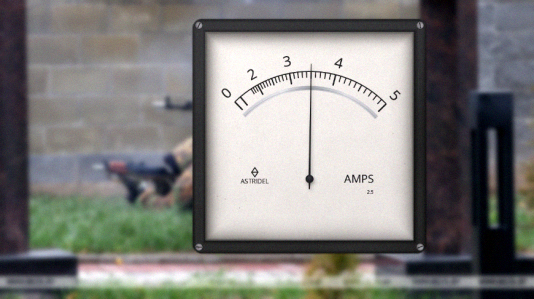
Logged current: 3.5 A
